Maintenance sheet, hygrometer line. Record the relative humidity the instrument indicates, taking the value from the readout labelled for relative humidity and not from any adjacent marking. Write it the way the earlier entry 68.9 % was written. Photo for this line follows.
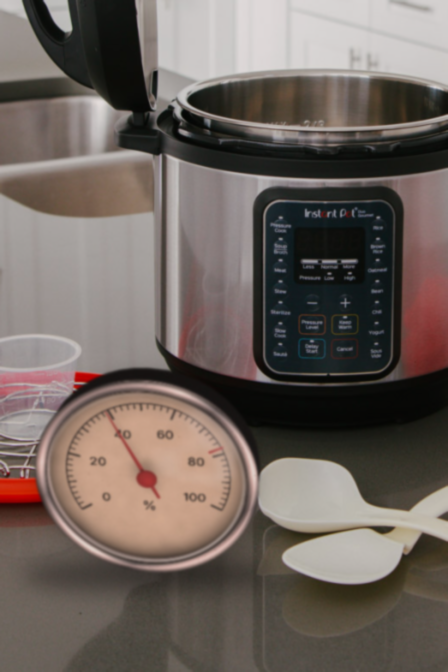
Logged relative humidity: 40 %
